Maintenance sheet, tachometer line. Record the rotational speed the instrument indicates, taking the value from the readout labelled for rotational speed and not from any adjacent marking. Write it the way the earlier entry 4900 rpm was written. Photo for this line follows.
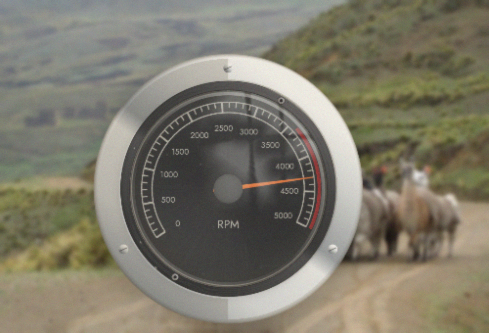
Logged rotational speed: 4300 rpm
